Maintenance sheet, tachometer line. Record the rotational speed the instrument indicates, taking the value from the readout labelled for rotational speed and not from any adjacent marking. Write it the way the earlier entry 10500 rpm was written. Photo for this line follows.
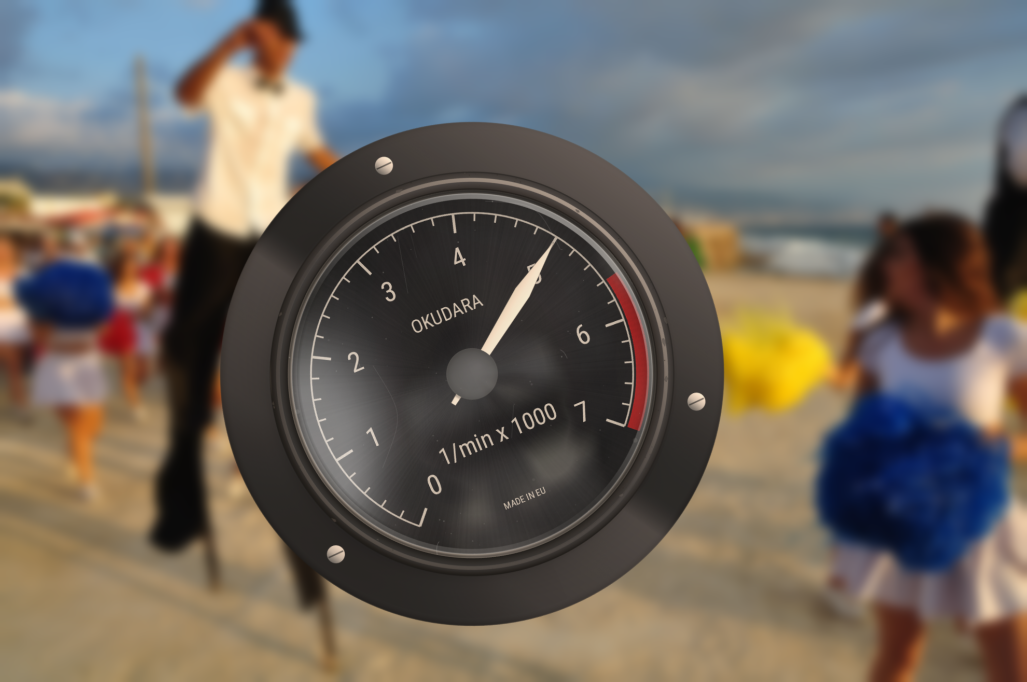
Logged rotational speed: 5000 rpm
